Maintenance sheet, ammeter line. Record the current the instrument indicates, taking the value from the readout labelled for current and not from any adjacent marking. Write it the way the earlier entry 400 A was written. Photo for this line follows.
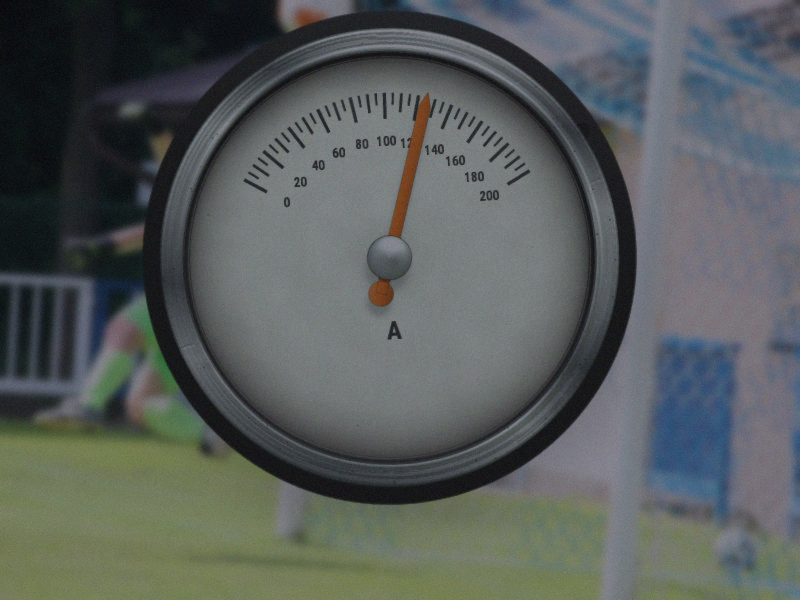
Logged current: 125 A
